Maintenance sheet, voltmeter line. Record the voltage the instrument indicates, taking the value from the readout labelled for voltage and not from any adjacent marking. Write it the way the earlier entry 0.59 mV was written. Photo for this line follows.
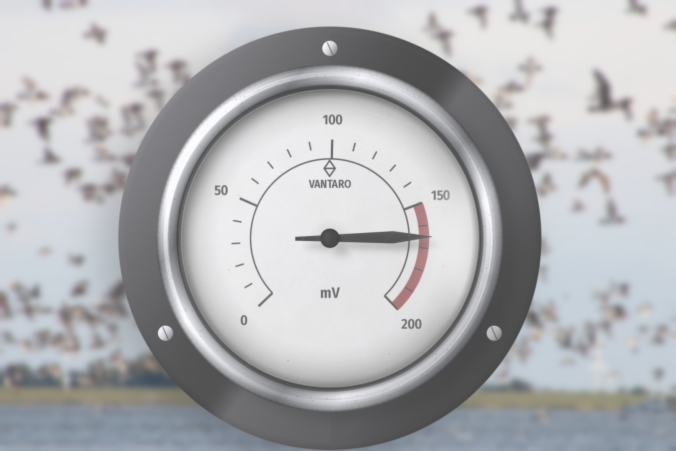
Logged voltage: 165 mV
